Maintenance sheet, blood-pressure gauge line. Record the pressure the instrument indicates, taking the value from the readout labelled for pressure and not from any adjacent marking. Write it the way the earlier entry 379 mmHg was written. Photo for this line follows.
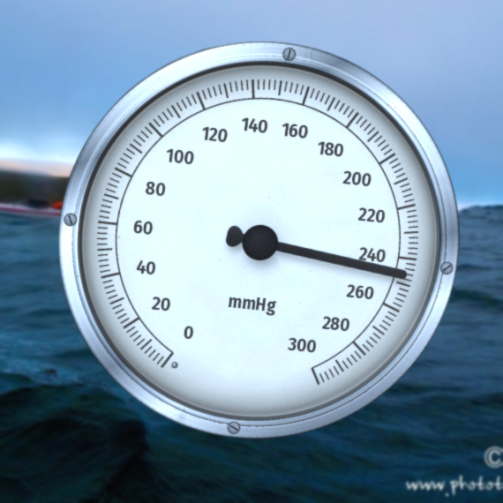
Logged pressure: 246 mmHg
